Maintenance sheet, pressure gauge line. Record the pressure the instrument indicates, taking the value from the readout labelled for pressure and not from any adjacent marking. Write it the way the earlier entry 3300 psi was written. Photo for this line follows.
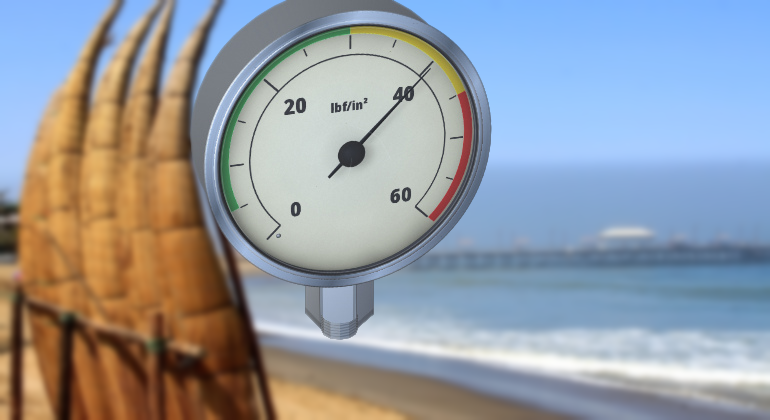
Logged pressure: 40 psi
